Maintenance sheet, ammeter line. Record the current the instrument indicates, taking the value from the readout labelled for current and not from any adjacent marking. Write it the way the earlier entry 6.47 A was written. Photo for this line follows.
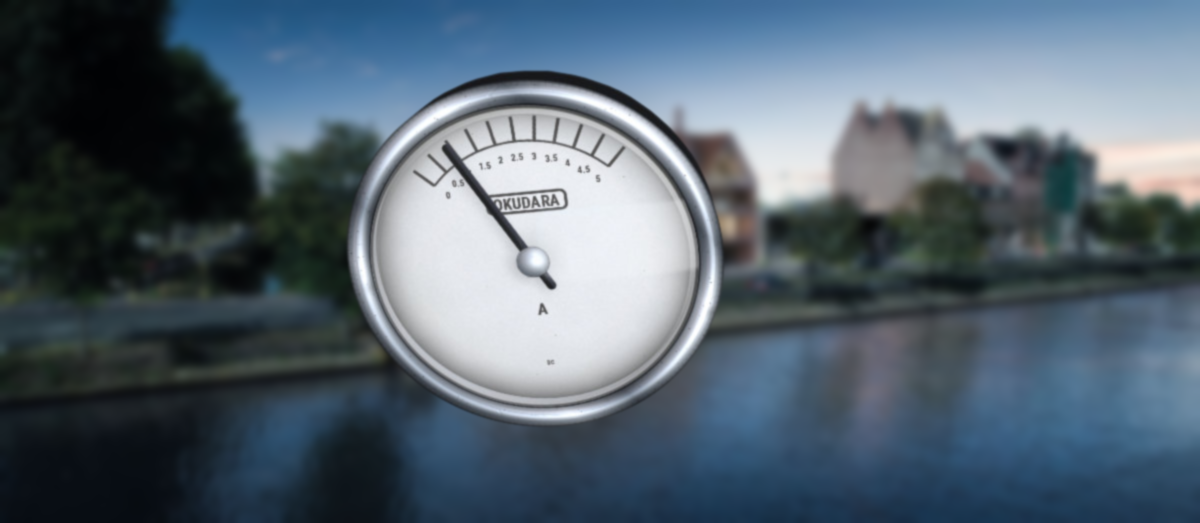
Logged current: 1 A
